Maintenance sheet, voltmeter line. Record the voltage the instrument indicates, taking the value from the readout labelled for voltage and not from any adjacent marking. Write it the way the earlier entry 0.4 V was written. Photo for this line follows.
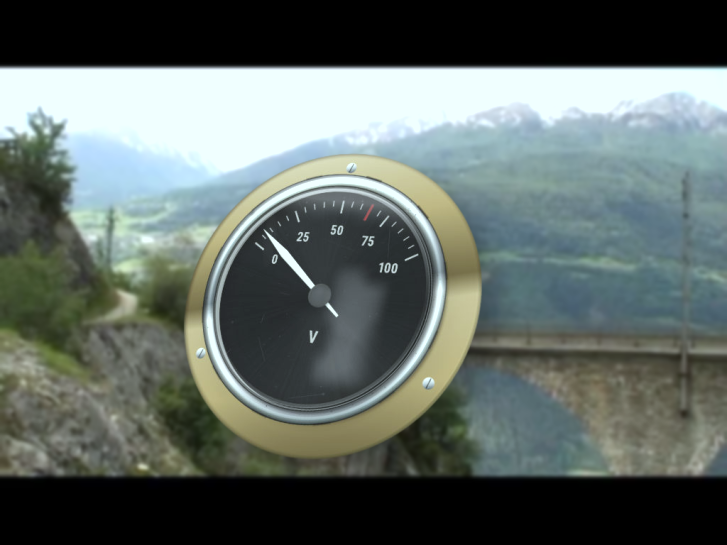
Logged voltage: 7.5 V
